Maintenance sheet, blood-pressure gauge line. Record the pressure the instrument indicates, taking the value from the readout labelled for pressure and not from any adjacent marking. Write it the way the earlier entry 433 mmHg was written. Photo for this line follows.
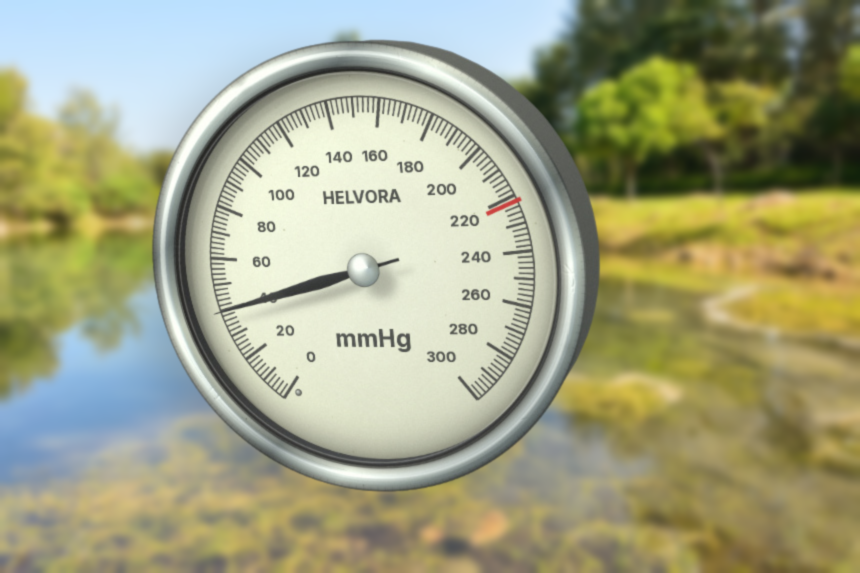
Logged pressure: 40 mmHg
